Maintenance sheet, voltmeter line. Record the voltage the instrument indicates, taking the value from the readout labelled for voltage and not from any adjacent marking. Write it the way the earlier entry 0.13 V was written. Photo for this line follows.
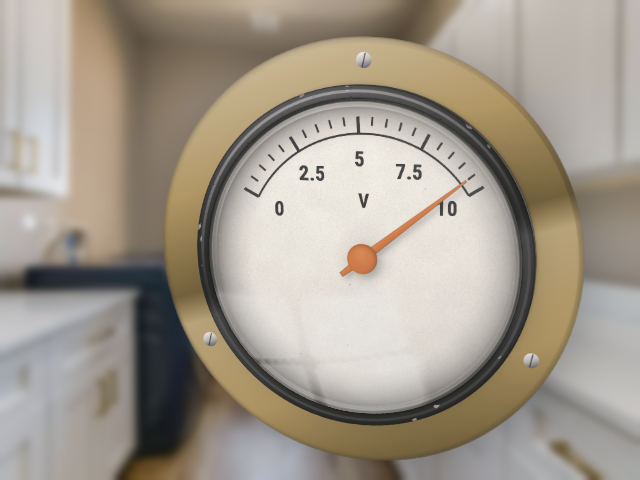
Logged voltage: 9.5 V
